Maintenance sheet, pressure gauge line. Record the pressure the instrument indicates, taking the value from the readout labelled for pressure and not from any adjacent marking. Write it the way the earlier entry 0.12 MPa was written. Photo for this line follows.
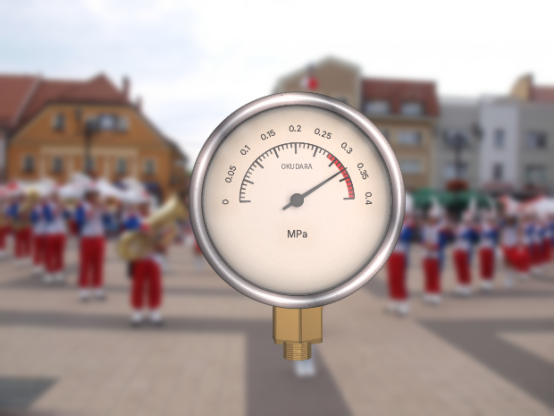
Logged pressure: 0.33 MPa
